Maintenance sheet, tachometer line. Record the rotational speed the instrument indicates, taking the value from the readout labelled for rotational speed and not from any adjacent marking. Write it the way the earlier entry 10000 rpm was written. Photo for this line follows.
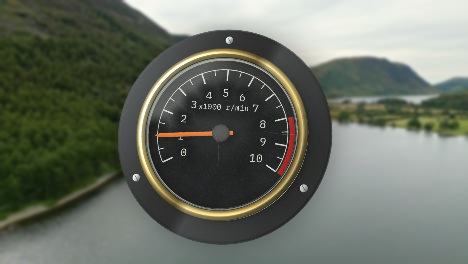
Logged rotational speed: 1000 rpm
